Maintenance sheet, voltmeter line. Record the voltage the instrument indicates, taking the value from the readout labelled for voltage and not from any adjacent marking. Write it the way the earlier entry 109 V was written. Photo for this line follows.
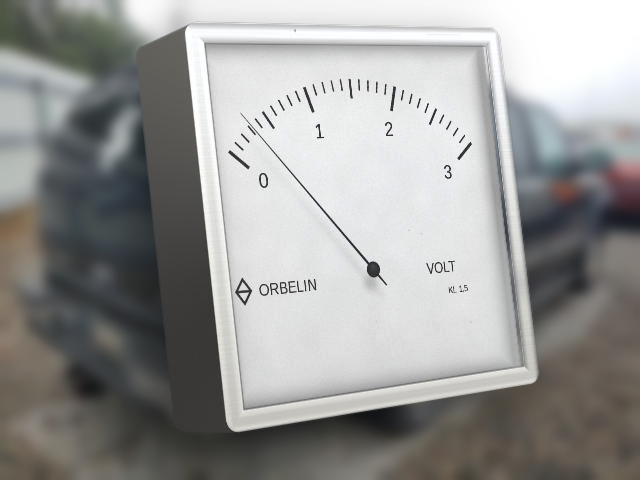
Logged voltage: 0.3 V
